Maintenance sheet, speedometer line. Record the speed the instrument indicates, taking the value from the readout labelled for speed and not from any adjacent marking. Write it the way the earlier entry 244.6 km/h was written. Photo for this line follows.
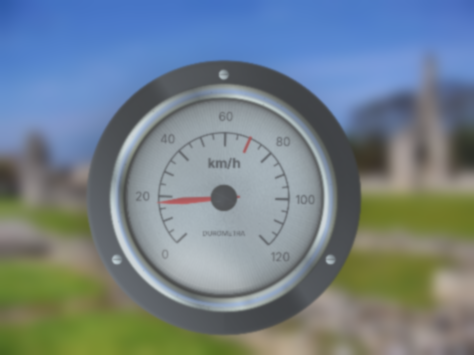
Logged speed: 17.5 km/h
